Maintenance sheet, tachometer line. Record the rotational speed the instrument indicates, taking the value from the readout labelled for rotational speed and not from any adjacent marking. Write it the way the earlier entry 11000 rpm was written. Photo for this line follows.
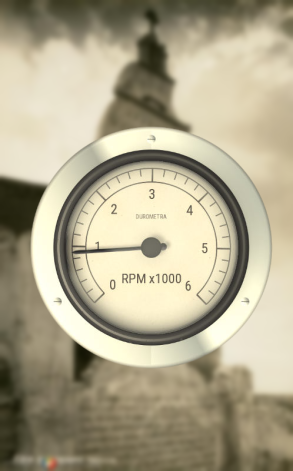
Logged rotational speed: 900 rpm
